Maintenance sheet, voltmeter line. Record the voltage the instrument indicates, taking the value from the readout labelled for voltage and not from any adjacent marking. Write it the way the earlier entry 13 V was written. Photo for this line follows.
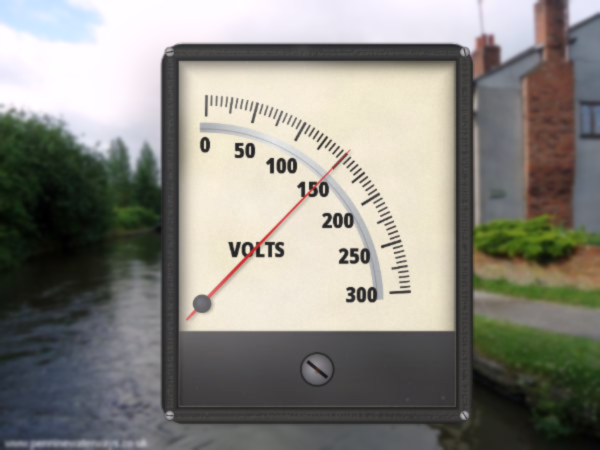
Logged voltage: 150 V
